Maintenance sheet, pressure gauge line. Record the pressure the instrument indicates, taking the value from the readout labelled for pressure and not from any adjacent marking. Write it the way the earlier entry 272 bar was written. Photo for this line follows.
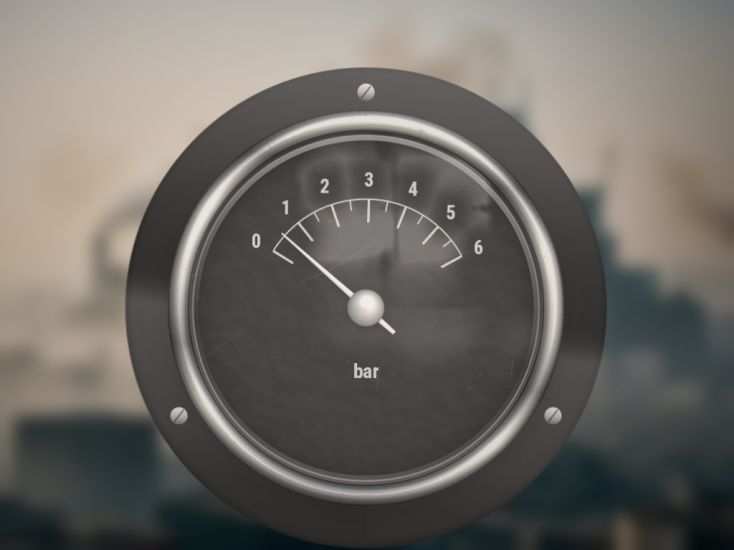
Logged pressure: 0.5 bar
